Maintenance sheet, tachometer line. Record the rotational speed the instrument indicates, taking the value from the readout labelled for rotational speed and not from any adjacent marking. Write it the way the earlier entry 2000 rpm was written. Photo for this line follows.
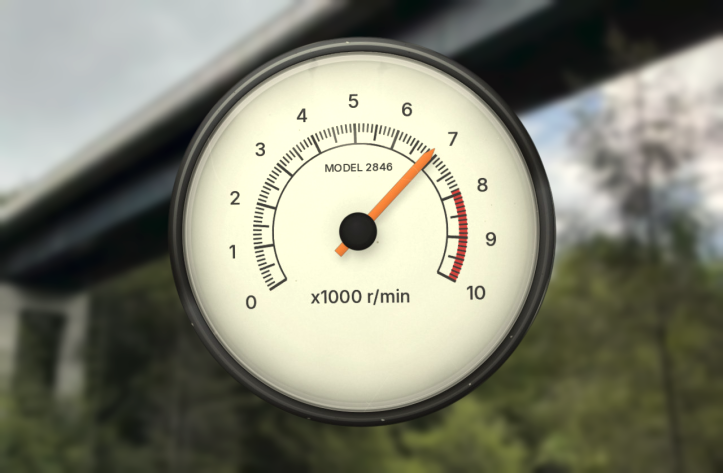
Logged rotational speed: 6900 rpm
